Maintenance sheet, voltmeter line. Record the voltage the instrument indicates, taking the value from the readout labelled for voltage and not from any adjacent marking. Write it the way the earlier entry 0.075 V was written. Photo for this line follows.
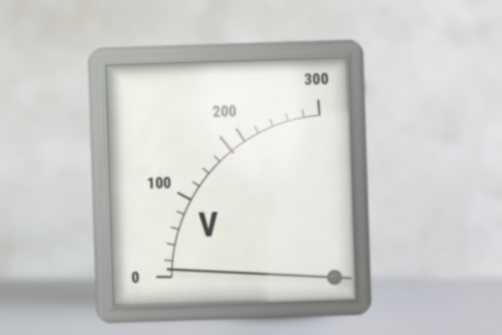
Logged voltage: 10 V
